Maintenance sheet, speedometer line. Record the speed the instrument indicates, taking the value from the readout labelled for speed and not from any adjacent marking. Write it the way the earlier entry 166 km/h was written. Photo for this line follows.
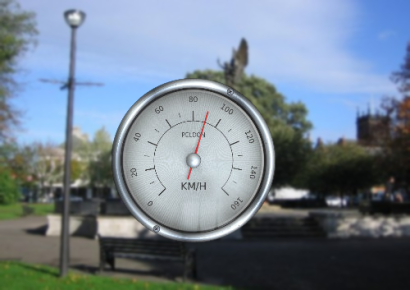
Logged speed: 90 km/h
